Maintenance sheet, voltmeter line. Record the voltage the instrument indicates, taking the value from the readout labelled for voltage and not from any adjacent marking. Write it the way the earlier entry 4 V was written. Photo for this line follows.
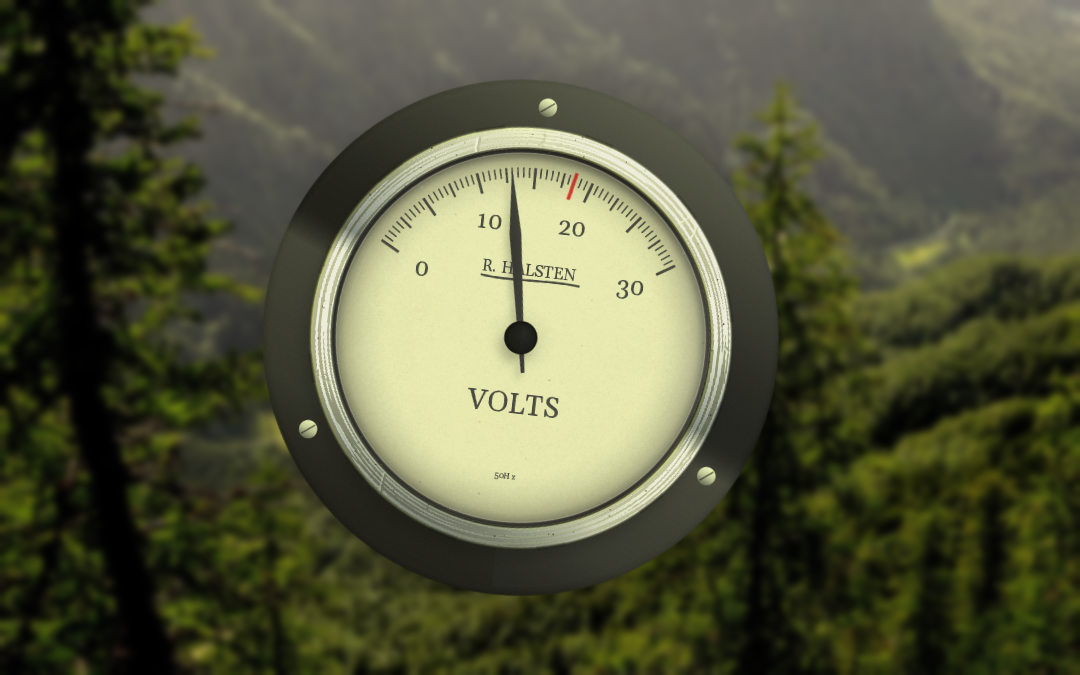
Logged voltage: 13 V
